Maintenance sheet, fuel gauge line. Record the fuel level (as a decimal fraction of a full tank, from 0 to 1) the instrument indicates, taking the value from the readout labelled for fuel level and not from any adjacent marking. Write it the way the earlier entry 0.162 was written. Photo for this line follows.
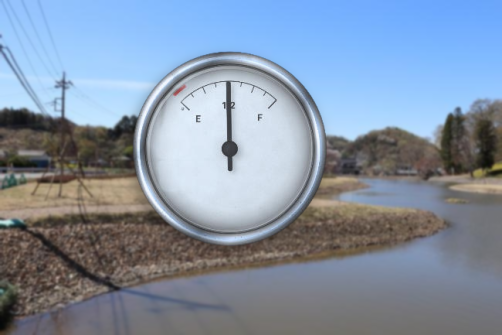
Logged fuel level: 0.5
